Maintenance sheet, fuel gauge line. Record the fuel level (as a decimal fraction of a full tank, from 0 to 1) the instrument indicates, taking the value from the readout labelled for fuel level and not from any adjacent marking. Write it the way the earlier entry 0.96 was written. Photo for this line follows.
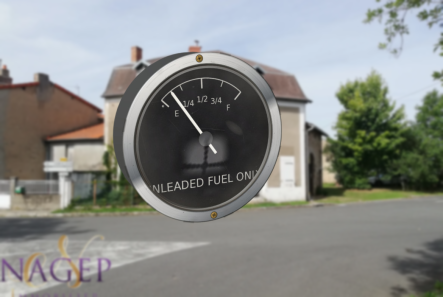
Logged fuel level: 0.125
